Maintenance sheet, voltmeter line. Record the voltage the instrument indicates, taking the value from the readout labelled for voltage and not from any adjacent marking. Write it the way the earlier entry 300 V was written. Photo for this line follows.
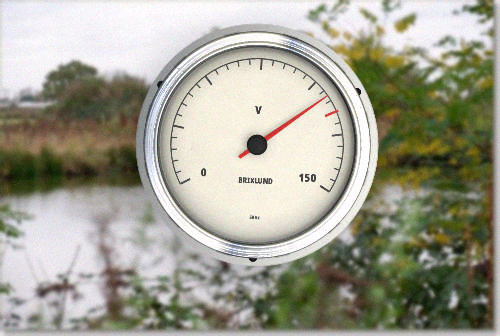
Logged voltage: 107.5 V
